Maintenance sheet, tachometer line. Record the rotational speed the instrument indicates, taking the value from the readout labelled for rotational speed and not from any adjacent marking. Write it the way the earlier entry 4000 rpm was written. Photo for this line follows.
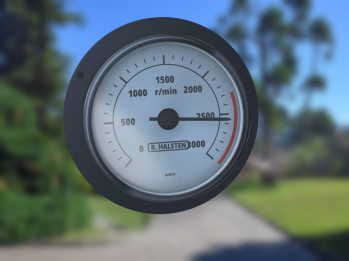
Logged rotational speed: 2550 rpm
